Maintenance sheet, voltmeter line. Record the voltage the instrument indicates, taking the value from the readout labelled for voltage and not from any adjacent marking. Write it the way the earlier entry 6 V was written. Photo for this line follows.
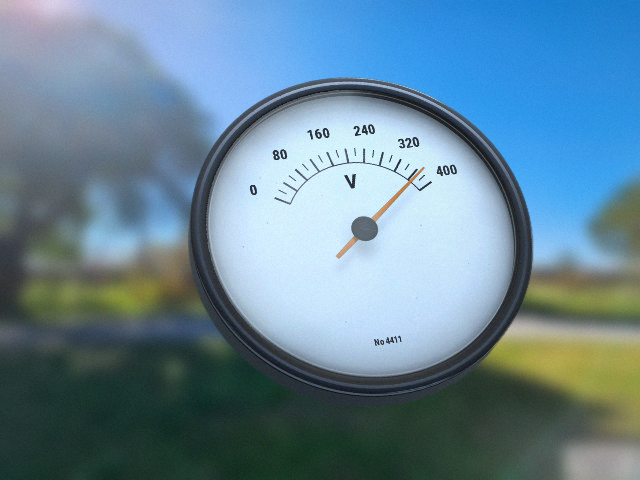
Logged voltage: 370 V
